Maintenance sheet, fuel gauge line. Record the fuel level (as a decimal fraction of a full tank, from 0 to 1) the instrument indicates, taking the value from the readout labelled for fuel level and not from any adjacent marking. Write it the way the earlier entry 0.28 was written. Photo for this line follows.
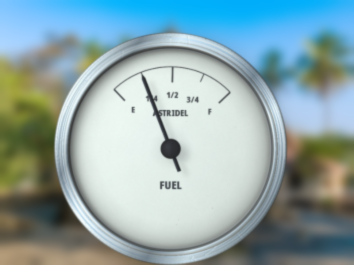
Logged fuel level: 0.25
